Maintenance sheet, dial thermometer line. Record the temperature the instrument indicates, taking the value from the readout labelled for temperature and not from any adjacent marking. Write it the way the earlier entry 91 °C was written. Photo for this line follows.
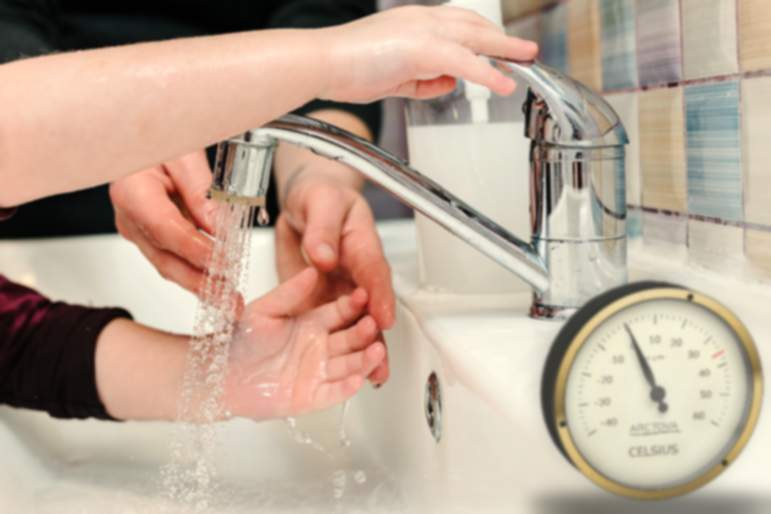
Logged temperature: 0 °C
